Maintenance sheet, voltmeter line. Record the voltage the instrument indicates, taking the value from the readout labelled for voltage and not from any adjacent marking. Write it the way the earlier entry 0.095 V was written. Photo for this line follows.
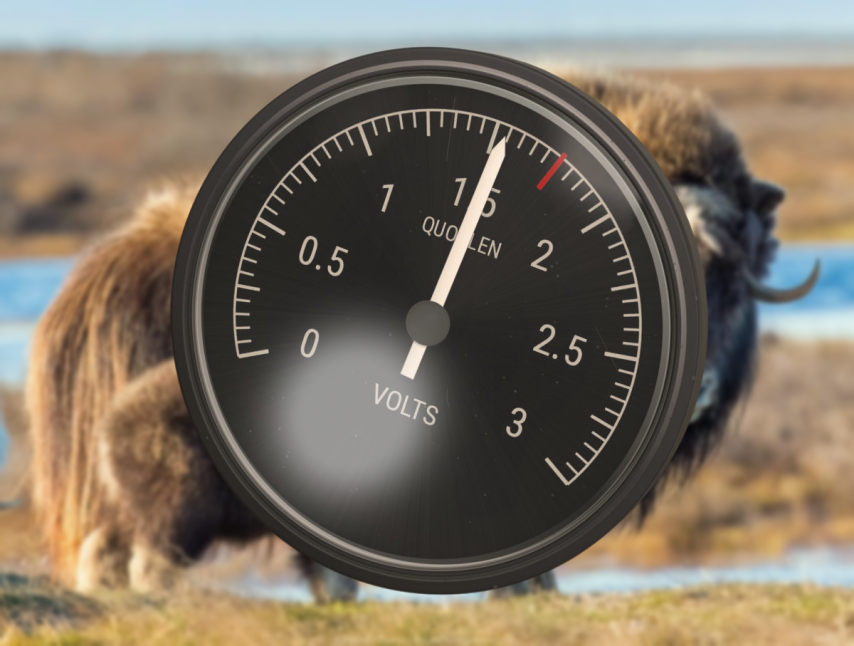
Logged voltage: 1.55 V
